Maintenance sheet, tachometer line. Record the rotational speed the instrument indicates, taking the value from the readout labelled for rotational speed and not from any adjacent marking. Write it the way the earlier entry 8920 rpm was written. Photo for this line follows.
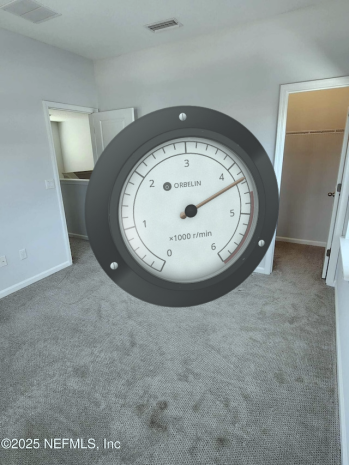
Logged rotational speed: 4300 rpm
